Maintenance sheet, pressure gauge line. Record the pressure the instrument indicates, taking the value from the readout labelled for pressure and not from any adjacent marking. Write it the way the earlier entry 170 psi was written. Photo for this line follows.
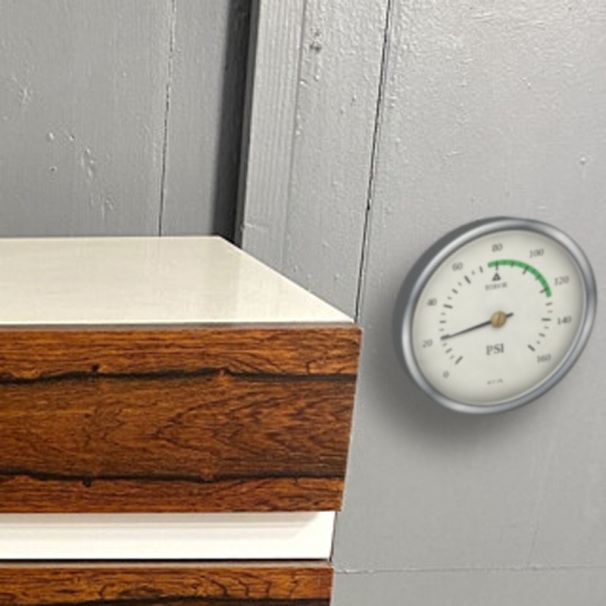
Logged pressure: 20 psi
